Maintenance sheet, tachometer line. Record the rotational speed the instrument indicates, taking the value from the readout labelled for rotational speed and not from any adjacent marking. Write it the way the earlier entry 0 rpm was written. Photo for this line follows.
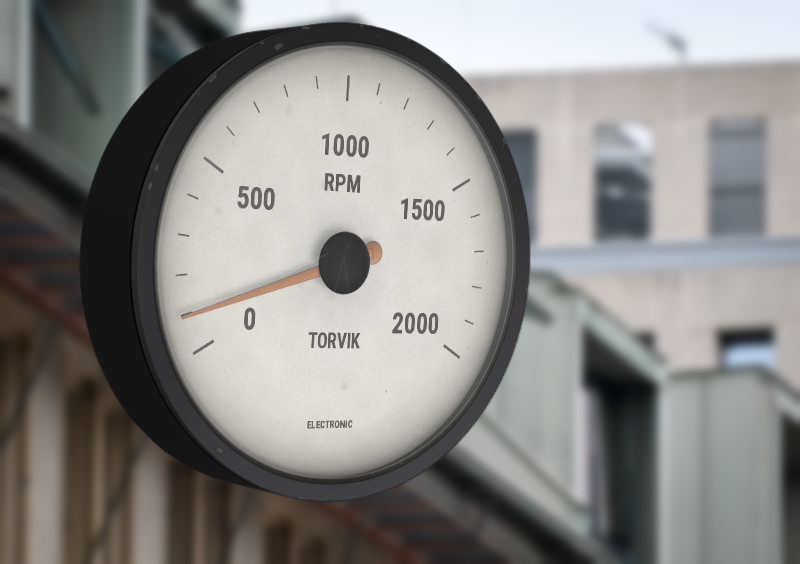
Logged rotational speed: 100 rpm
